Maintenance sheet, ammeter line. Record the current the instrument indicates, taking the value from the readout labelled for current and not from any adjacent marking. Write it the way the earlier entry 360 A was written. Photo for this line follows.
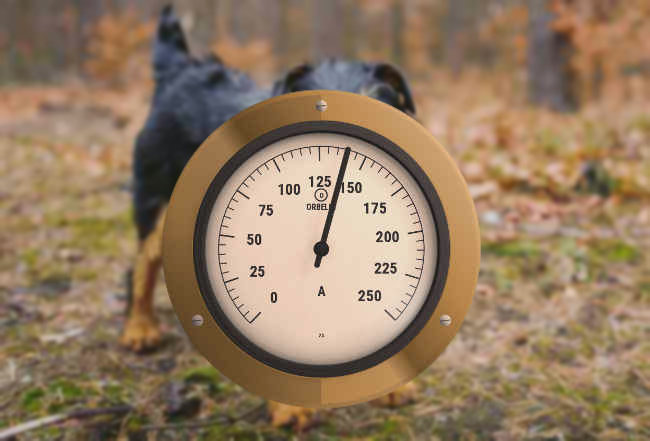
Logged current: 140 A
